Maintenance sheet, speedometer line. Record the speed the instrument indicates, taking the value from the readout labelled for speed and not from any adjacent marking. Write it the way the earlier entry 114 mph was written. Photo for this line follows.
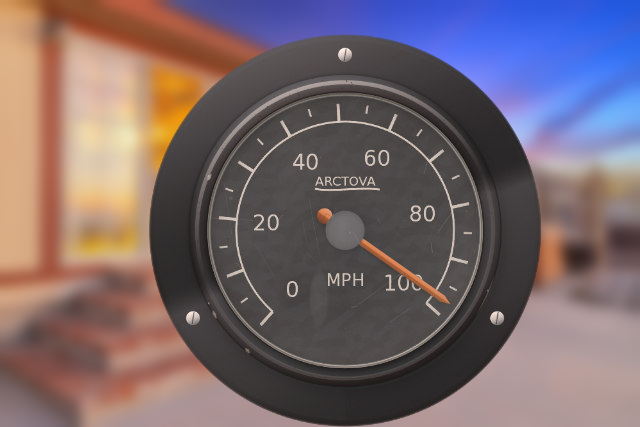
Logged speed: 97.5 mph
